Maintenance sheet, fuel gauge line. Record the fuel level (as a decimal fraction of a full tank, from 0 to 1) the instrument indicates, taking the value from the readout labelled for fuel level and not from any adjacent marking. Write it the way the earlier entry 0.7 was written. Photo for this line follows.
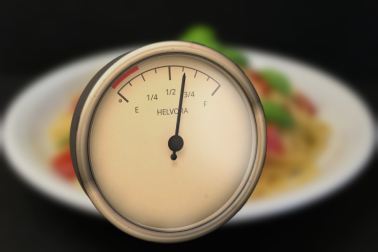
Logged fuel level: 0.625
